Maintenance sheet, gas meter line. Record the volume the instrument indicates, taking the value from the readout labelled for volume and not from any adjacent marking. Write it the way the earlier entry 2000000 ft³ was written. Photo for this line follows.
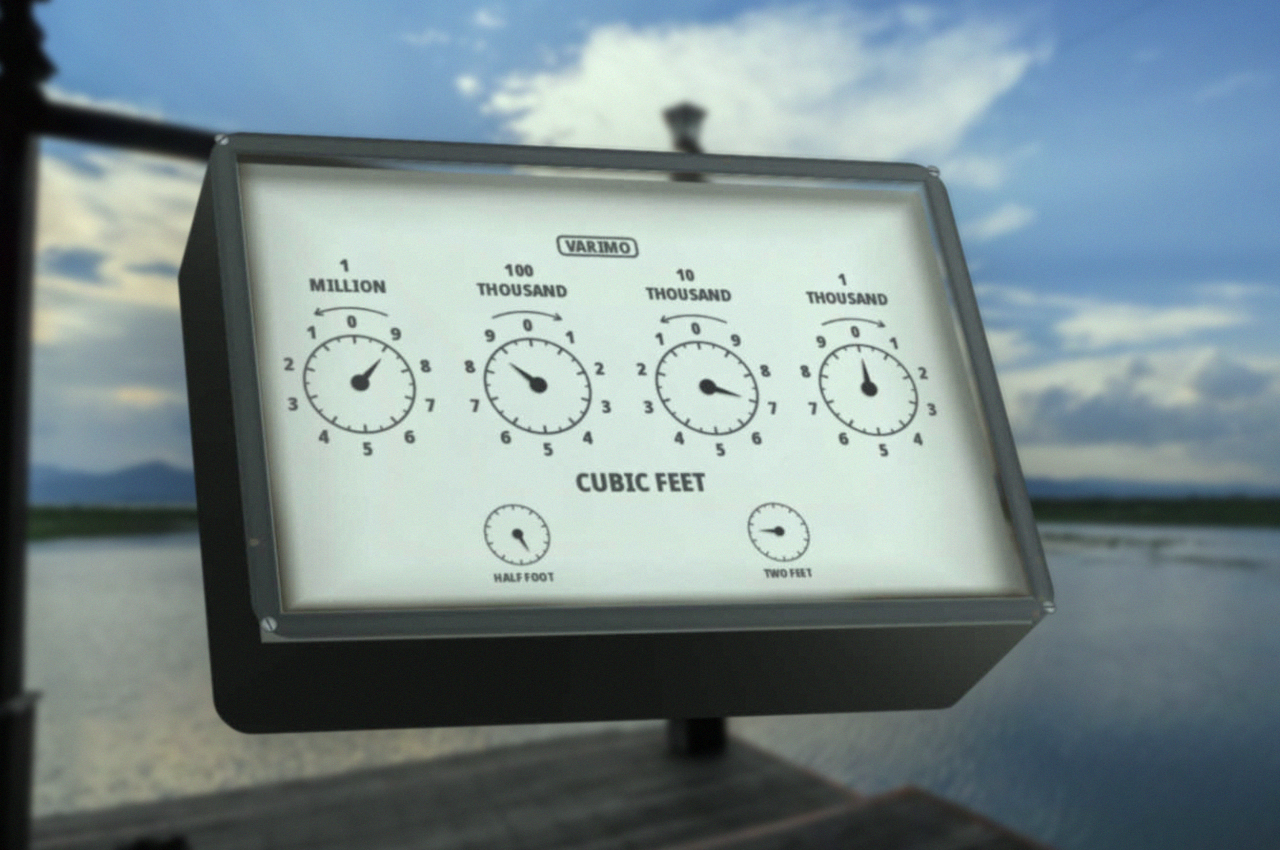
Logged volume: 887000 ft³
